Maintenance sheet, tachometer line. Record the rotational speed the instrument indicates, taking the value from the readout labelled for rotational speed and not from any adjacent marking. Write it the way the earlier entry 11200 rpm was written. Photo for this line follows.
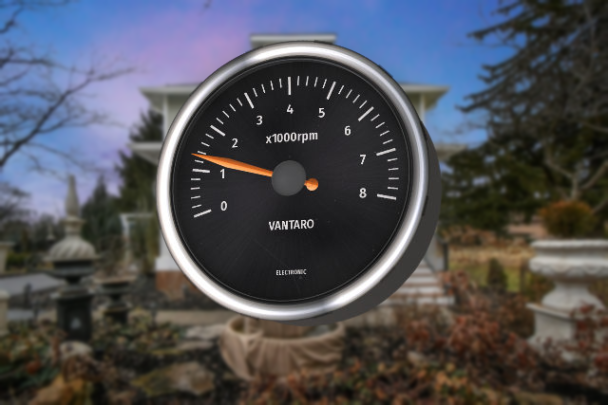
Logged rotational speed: 1300 rpm
